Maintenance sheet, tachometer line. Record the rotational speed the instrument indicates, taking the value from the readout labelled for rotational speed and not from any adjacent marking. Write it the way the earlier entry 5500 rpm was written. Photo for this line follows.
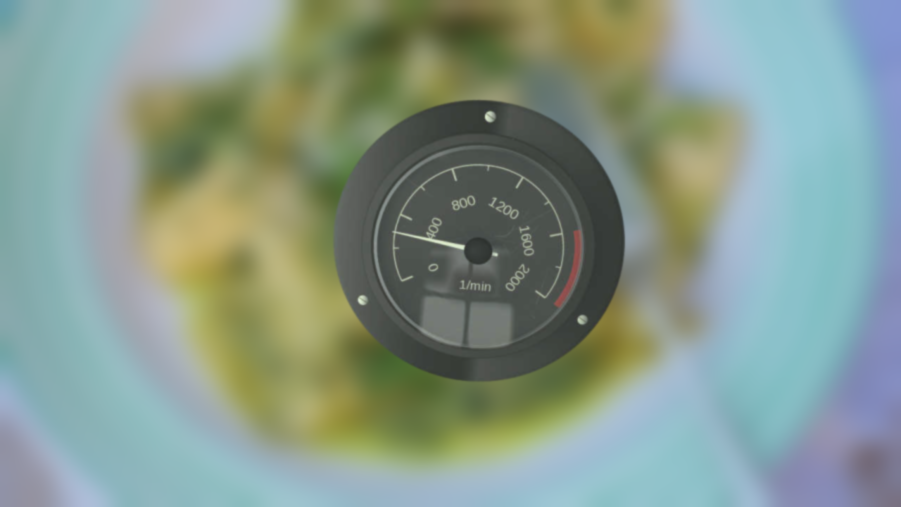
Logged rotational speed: 300 rpm
